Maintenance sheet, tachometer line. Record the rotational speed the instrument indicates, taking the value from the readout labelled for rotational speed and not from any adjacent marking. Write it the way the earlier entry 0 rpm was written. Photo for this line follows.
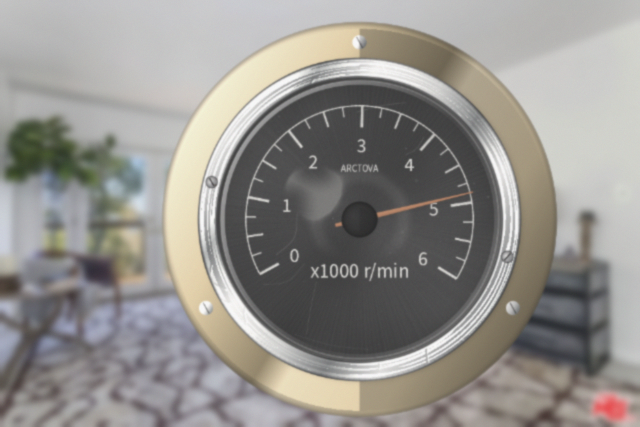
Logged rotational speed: 4875 rpm
